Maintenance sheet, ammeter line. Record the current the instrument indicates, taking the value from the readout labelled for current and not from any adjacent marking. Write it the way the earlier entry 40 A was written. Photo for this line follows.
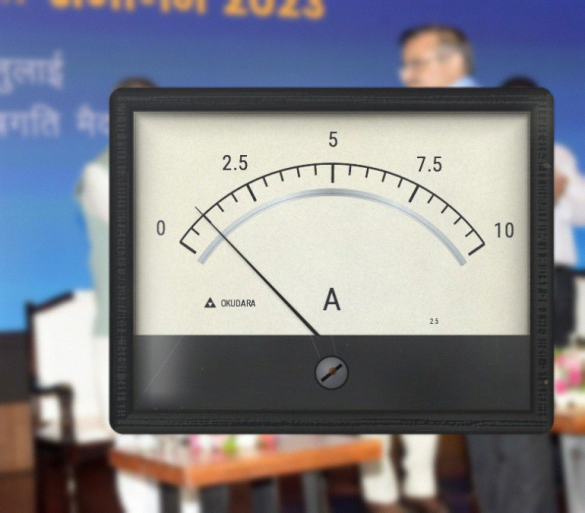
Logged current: 1 A
